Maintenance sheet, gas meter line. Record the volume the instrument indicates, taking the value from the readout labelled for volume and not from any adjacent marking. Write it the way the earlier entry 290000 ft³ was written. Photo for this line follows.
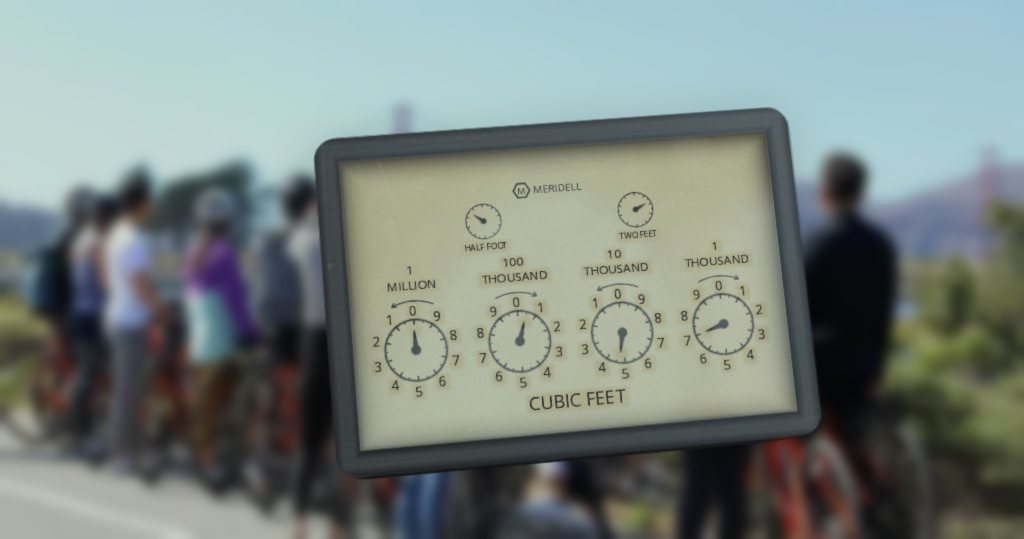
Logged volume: 4700 ft³
